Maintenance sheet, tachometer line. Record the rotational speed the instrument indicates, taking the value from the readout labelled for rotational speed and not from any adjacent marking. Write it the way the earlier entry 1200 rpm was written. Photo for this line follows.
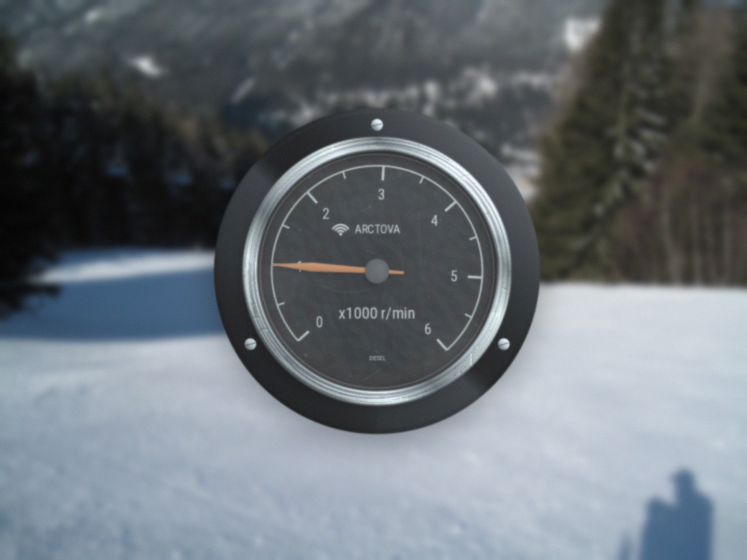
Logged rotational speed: 1000 rpm
